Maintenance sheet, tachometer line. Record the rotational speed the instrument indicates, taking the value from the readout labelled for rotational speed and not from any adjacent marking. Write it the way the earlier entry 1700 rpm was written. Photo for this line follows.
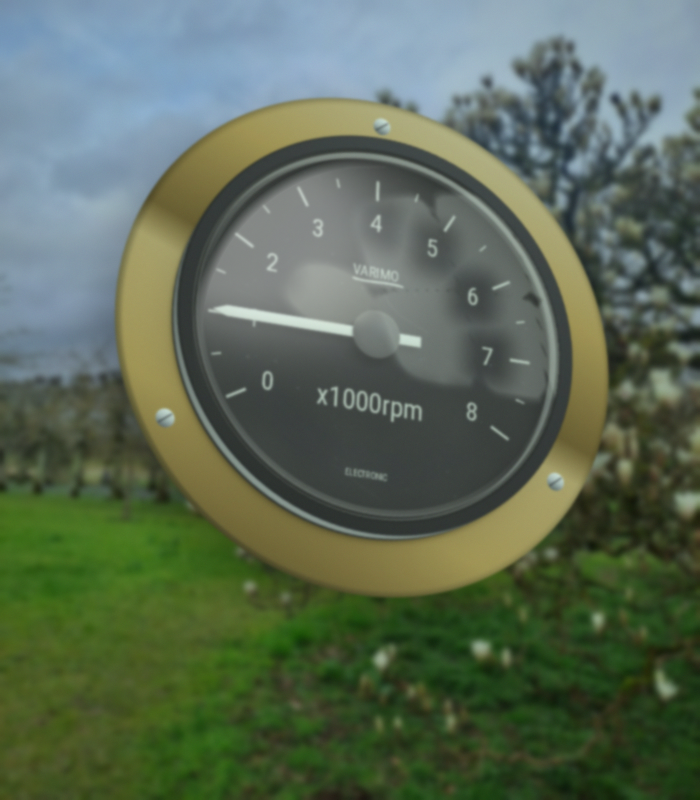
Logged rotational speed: 1000 rpm
